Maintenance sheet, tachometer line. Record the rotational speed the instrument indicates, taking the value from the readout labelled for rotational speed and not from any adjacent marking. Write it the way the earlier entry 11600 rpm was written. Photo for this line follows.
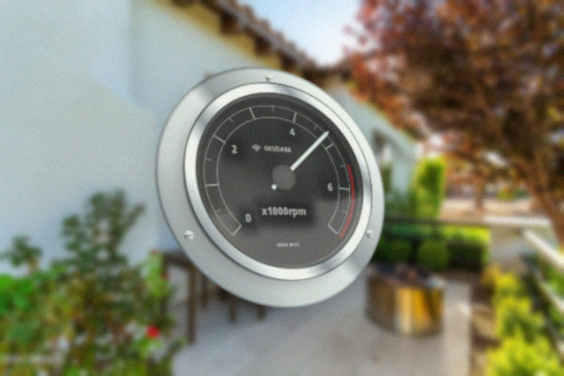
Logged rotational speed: 4750 rpm
